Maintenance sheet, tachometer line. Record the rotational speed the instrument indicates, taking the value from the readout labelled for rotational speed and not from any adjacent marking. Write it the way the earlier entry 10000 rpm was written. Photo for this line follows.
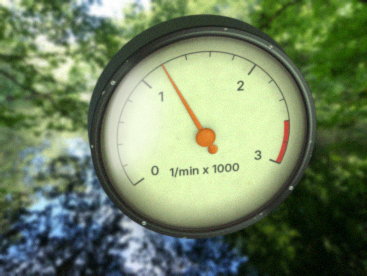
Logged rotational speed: 1200 rpm
